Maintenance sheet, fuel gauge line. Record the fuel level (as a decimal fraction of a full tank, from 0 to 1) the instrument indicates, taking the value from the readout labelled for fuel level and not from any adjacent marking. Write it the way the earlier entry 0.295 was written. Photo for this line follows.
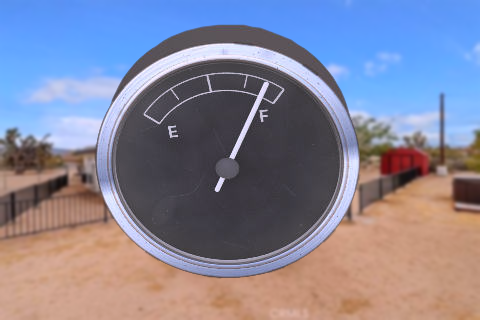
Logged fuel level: 0.875
